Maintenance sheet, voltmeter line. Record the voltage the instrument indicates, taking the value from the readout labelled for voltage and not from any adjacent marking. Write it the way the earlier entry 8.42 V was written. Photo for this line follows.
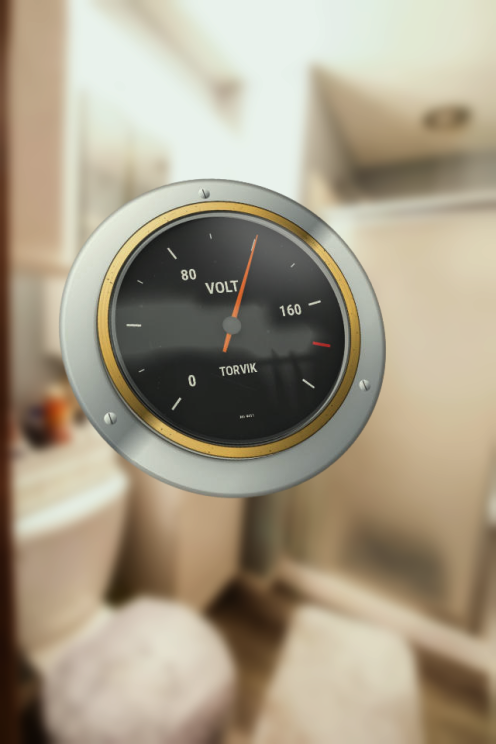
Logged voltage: 120 V
